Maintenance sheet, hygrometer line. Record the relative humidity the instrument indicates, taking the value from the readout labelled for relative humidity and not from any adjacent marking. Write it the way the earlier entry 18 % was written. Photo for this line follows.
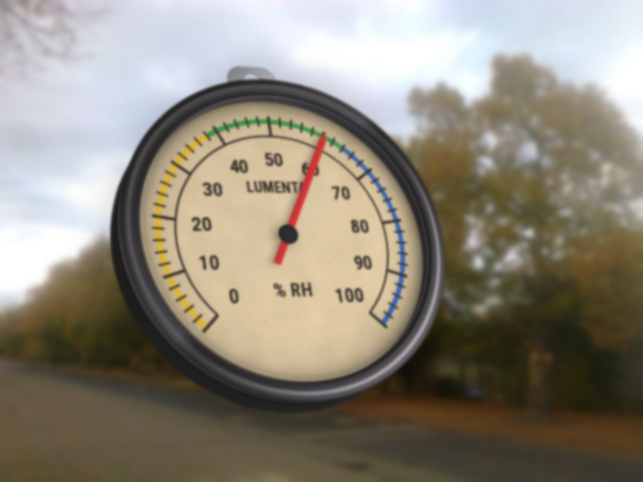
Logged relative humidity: 60 %
